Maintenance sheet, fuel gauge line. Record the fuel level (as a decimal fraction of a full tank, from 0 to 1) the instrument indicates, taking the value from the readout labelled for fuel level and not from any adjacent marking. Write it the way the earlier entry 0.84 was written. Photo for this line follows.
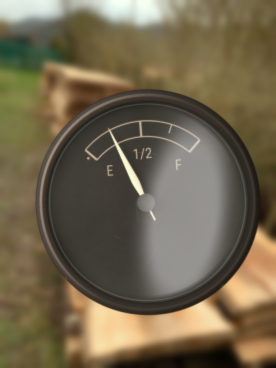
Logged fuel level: 0.25
